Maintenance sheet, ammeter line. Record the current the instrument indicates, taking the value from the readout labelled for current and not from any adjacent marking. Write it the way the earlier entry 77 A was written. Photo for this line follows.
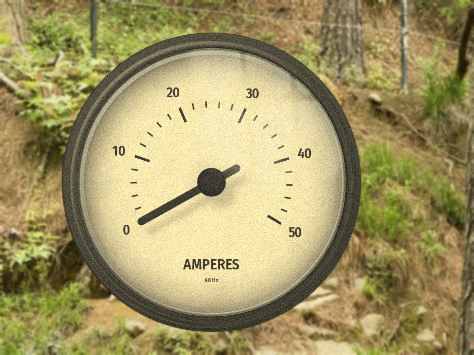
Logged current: 0 A
